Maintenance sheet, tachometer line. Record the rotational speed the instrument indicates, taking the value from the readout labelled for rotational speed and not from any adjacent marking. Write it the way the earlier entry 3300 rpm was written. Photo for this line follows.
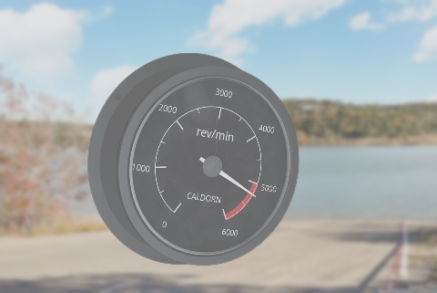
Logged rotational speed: 5250 rpm
